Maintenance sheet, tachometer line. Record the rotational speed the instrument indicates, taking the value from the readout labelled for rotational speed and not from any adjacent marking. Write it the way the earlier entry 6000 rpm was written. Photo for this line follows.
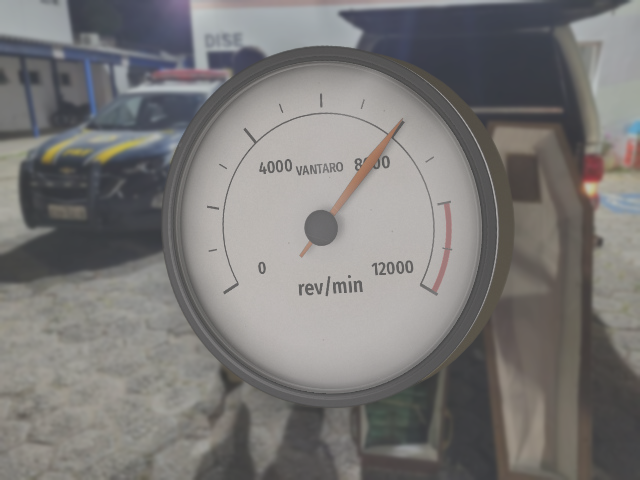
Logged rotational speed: 8000 rpm
